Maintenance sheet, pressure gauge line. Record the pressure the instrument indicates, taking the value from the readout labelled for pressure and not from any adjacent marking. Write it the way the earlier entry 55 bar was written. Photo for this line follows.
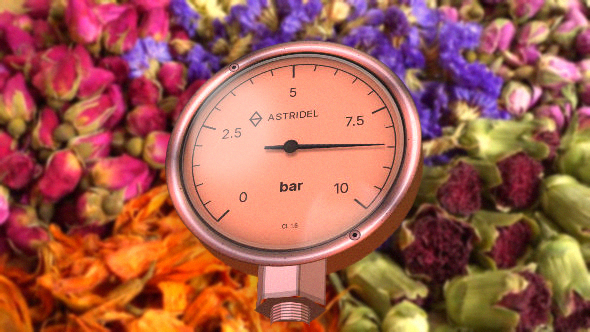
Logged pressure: 8.5 bar
